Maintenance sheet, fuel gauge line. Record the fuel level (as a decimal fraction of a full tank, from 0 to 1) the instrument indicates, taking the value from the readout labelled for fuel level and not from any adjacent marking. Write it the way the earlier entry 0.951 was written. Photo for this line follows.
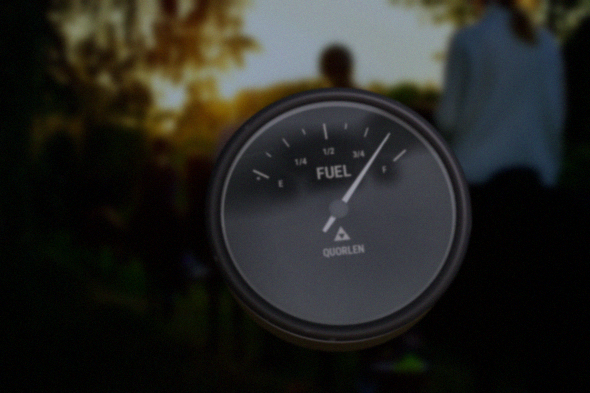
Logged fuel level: 0.875
